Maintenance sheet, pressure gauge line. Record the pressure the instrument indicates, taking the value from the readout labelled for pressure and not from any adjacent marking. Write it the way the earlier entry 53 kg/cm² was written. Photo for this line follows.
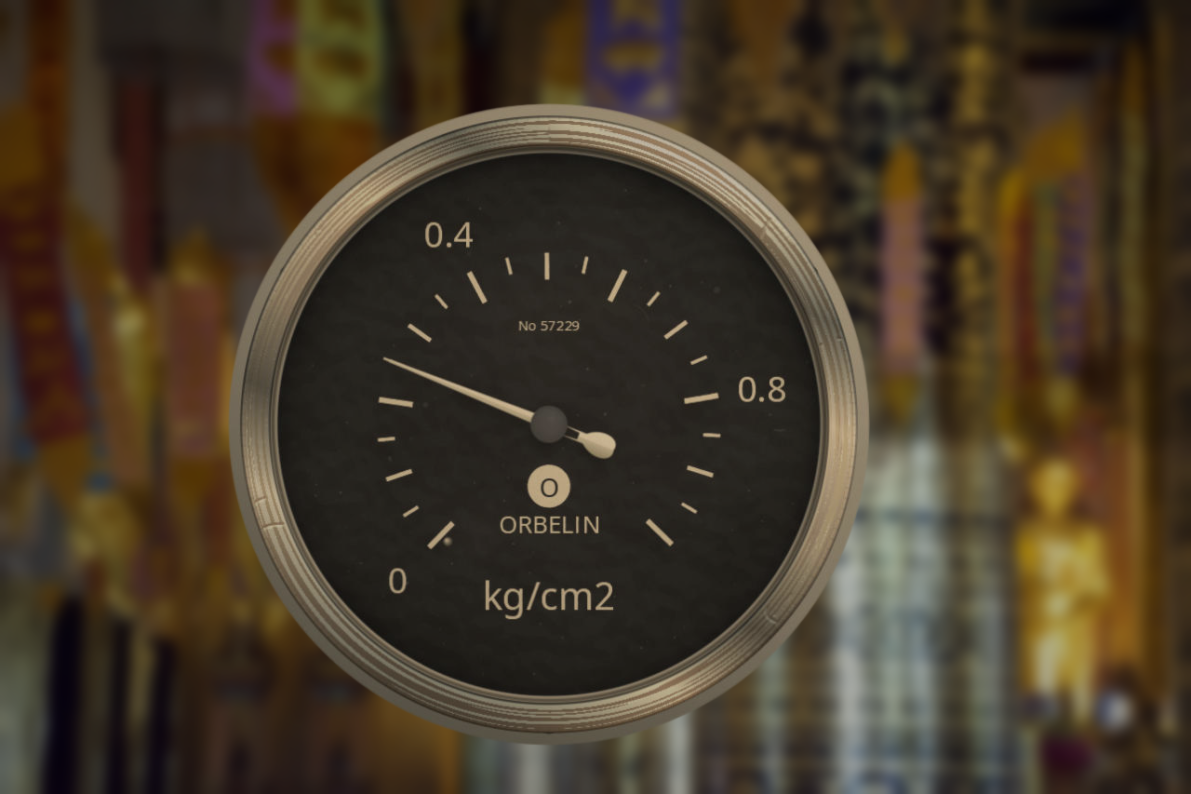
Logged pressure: 0.25 kg/cm²
